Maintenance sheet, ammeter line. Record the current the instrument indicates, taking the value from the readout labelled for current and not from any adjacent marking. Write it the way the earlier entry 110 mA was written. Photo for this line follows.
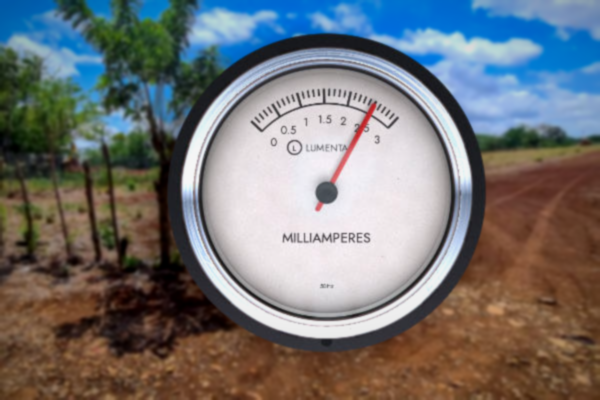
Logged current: 2.5 mA
